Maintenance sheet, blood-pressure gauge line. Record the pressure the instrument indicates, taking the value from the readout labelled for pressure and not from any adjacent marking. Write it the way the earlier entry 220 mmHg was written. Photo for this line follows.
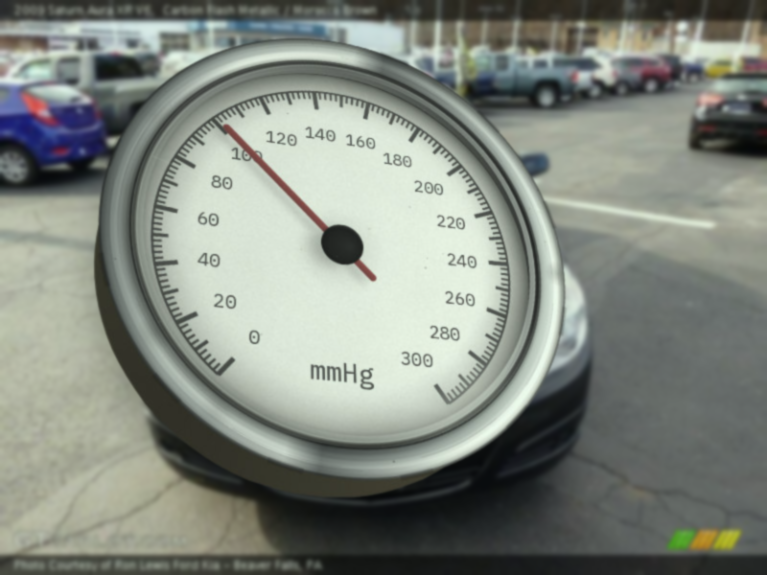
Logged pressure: 100 mmHg
